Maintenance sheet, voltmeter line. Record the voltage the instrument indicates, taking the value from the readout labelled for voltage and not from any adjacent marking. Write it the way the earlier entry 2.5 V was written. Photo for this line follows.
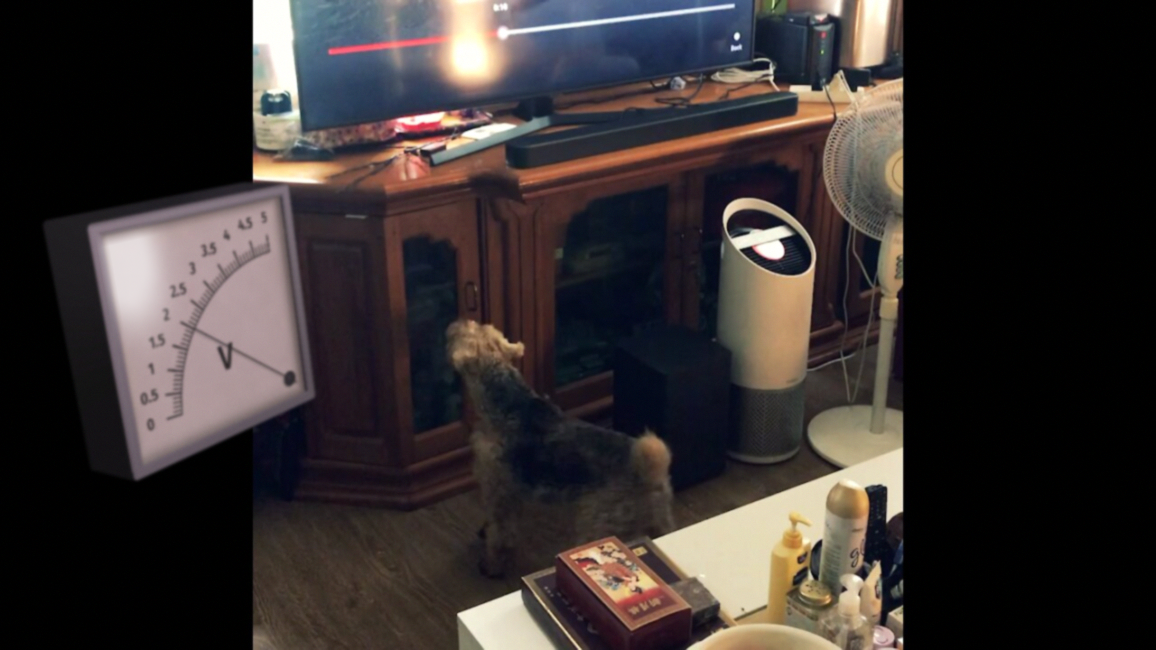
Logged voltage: 2 V
